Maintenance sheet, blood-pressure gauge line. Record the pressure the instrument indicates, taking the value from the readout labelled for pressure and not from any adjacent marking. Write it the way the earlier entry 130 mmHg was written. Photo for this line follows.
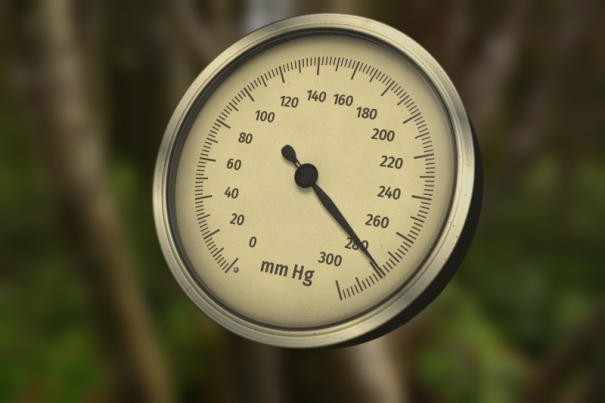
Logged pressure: 278 mmHg
